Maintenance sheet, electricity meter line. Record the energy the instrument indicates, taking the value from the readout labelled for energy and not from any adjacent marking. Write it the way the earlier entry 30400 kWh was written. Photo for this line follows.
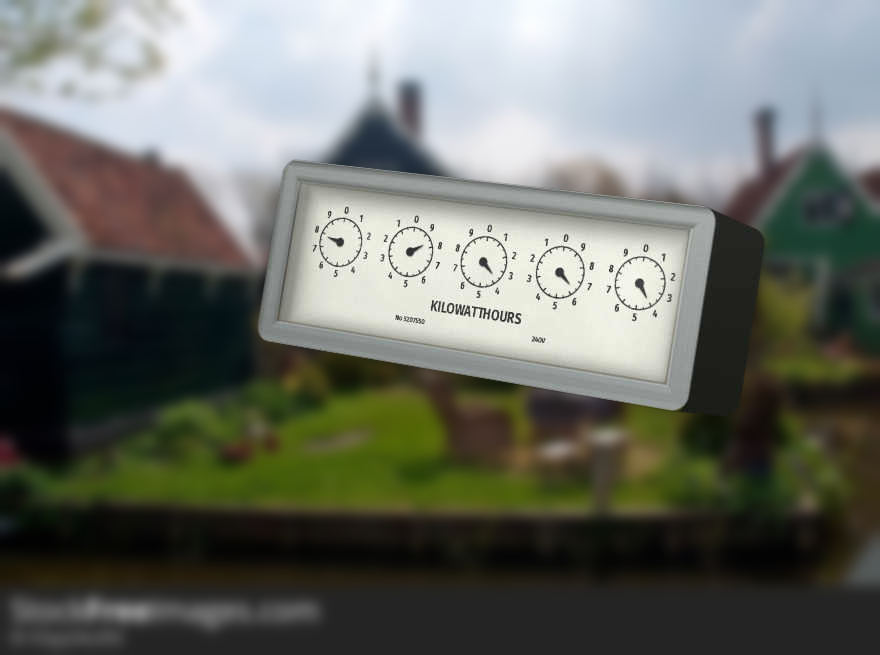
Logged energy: 78364 kWh
